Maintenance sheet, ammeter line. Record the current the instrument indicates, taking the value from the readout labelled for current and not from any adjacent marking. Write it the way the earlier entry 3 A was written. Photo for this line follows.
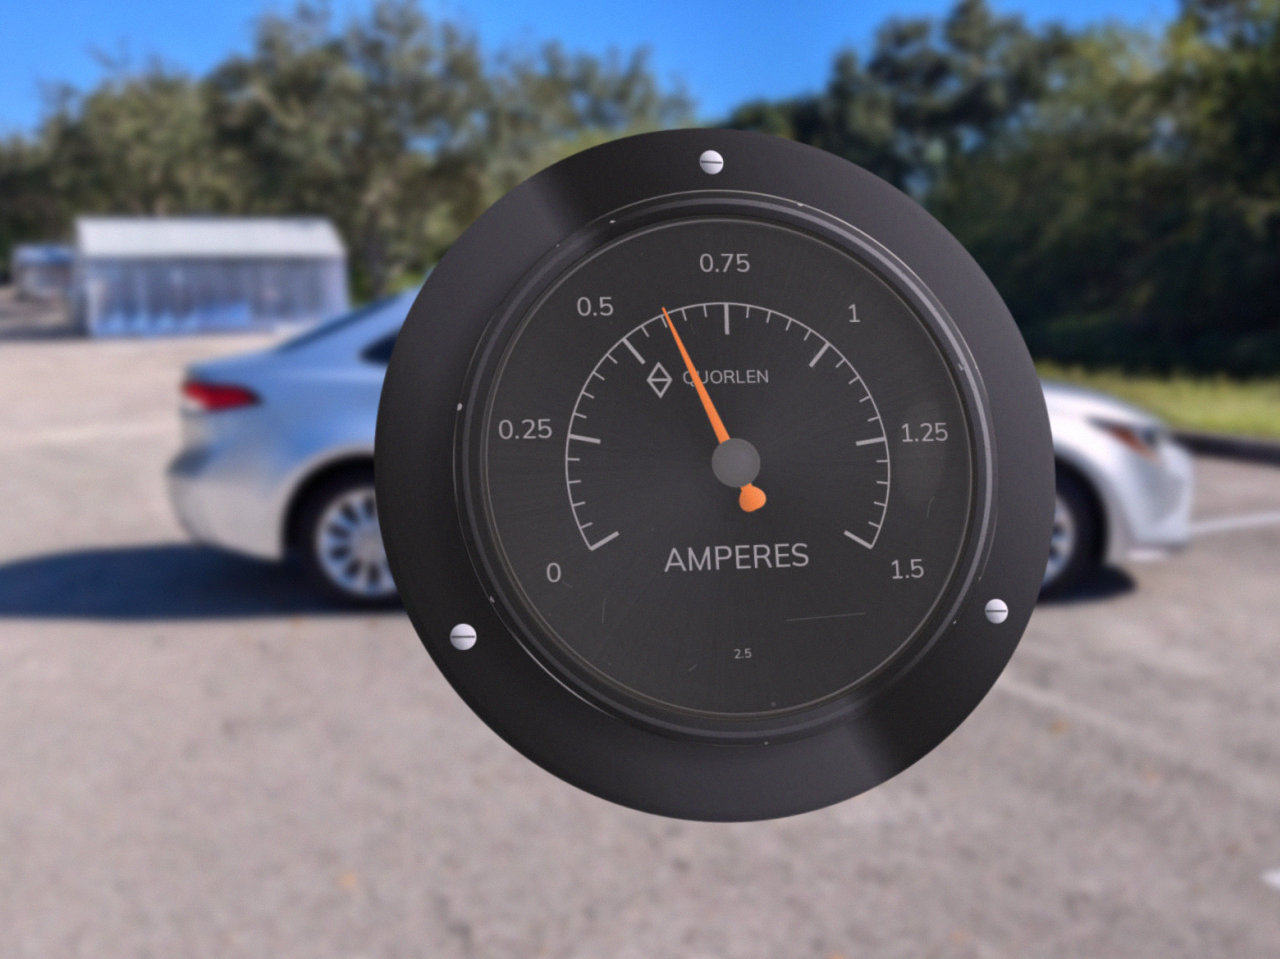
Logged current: 0.6 A
